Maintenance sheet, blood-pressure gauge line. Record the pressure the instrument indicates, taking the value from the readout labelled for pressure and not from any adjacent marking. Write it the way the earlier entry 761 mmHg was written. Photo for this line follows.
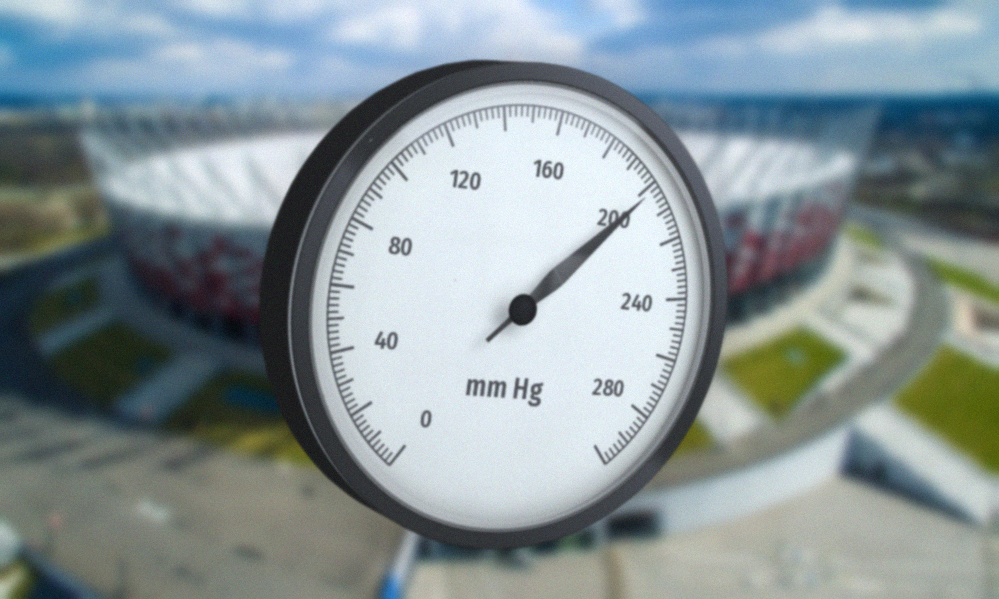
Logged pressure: 200 mmHg
